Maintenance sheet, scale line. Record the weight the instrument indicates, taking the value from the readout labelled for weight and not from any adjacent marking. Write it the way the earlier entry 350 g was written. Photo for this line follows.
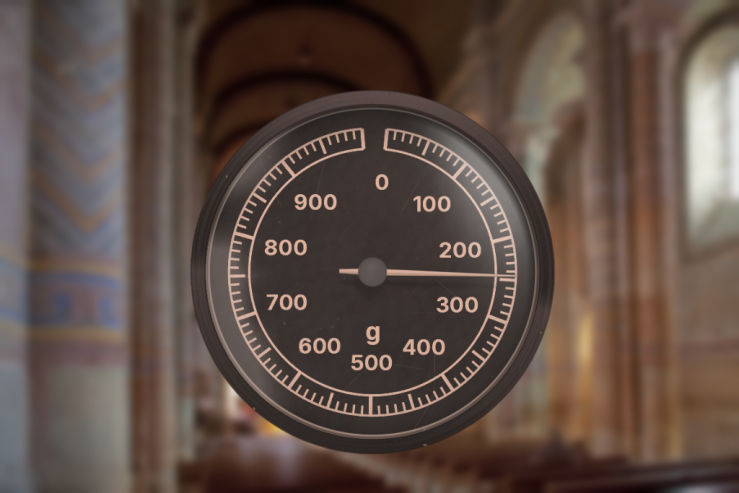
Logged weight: 245 g
